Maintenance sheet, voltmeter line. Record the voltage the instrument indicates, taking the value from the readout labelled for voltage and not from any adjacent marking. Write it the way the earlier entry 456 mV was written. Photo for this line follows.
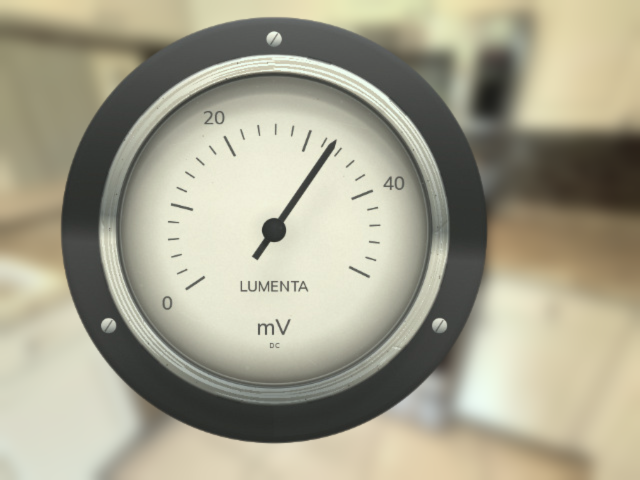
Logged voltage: 33 mV
